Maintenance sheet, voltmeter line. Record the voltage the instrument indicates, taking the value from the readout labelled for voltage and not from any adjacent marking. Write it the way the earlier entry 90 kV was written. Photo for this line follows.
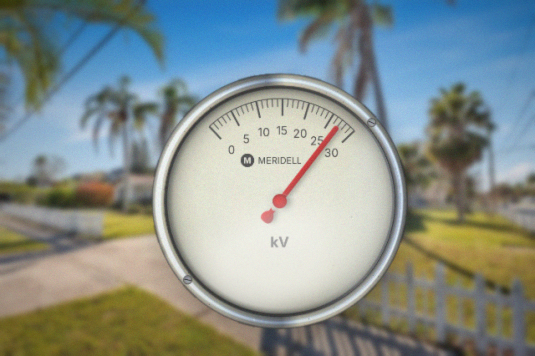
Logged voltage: 27 kV
